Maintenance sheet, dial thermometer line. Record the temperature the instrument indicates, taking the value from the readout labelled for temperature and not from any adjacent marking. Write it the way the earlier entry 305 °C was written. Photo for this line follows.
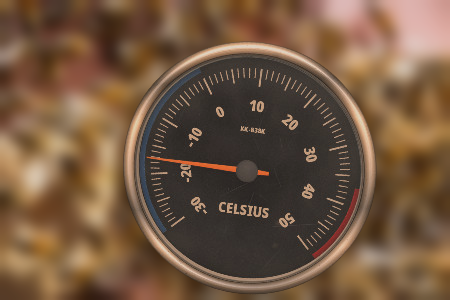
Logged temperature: -17 °C
